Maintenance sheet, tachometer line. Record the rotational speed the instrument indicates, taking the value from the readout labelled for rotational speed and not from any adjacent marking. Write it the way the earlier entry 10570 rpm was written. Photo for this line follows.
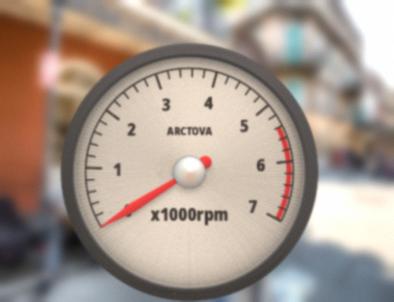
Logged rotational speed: 0 rpm
